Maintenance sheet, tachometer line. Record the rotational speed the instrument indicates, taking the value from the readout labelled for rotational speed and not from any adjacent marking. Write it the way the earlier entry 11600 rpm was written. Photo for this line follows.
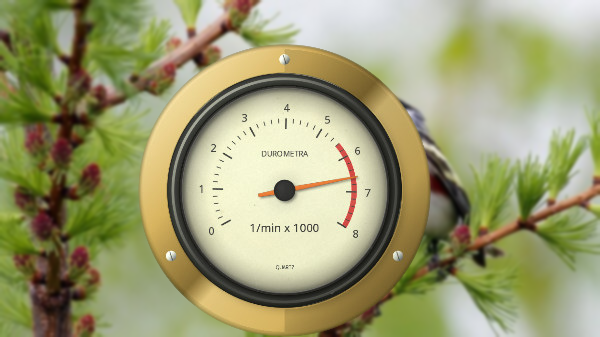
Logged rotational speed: 6600 rpm
